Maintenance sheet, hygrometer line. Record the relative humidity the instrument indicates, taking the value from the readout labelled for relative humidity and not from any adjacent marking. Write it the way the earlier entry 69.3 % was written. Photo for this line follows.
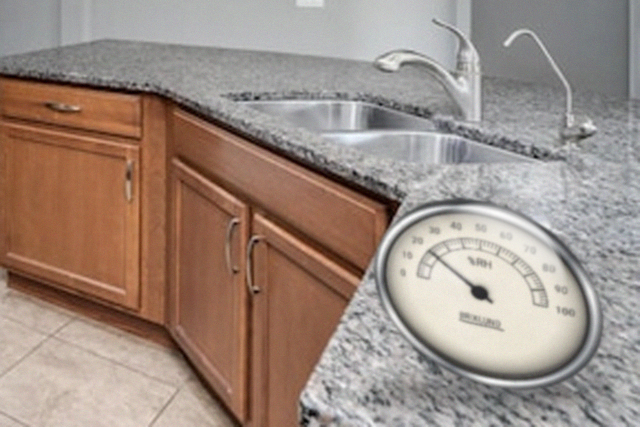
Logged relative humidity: 20 %
